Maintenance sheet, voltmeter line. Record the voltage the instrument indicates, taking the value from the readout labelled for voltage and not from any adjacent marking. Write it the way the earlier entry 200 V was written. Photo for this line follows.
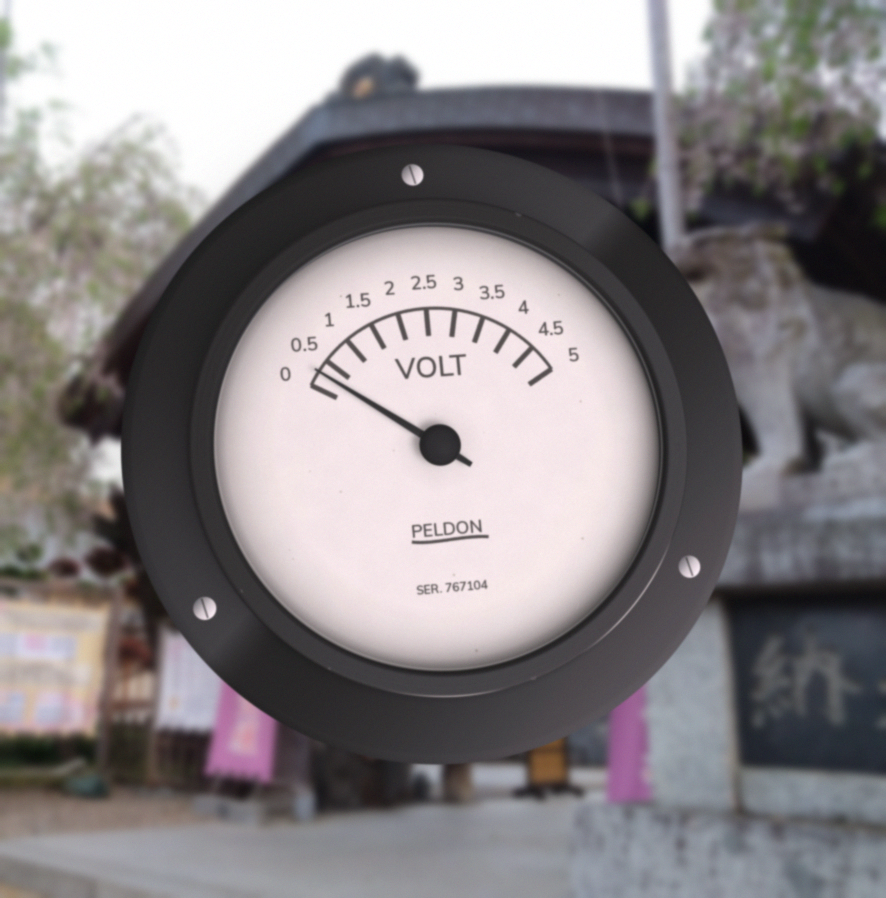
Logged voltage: 0.25 V
